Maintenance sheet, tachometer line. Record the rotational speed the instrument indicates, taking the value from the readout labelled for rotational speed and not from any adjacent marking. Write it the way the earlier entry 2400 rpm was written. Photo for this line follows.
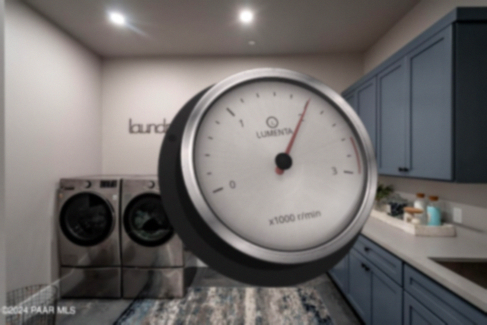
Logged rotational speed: 2000 rpm
